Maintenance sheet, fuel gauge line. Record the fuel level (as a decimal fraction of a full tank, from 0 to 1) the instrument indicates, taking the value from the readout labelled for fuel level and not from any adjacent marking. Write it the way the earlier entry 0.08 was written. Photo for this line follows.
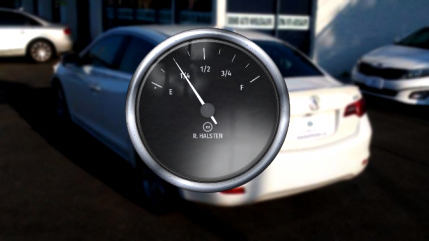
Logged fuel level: 0.25
